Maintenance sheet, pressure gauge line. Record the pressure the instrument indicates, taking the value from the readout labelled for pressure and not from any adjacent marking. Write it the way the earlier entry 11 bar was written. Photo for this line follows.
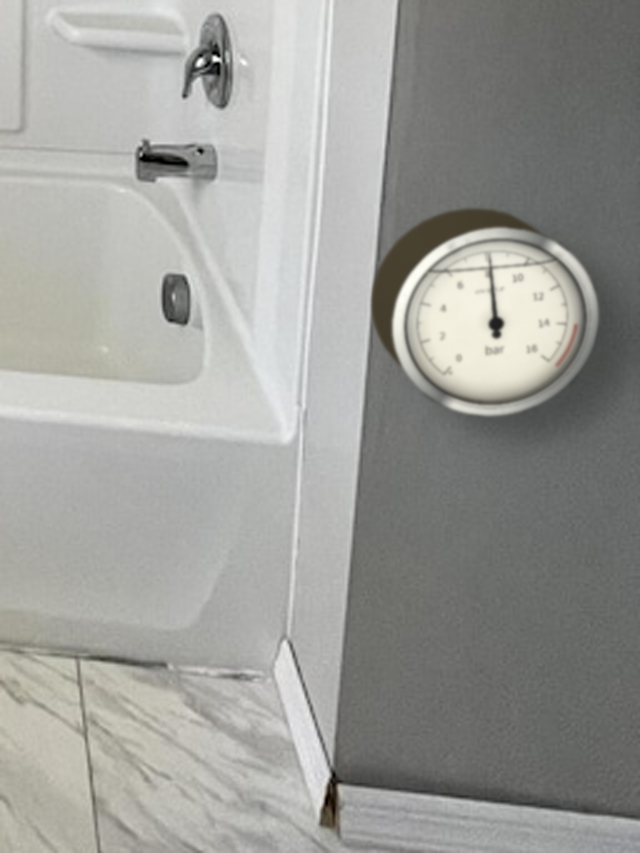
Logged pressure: 8 bar
